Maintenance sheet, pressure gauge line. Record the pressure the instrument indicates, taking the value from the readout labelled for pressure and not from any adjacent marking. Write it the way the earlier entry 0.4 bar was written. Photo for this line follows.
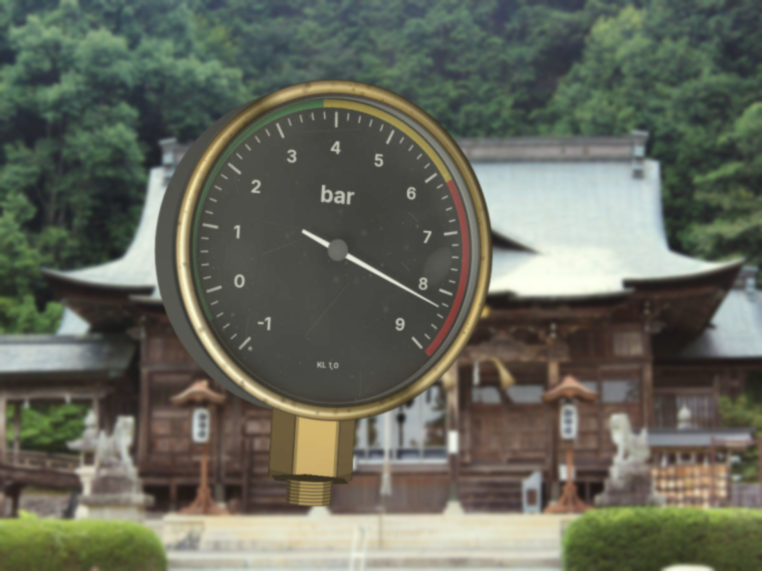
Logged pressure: 8.3 bar
